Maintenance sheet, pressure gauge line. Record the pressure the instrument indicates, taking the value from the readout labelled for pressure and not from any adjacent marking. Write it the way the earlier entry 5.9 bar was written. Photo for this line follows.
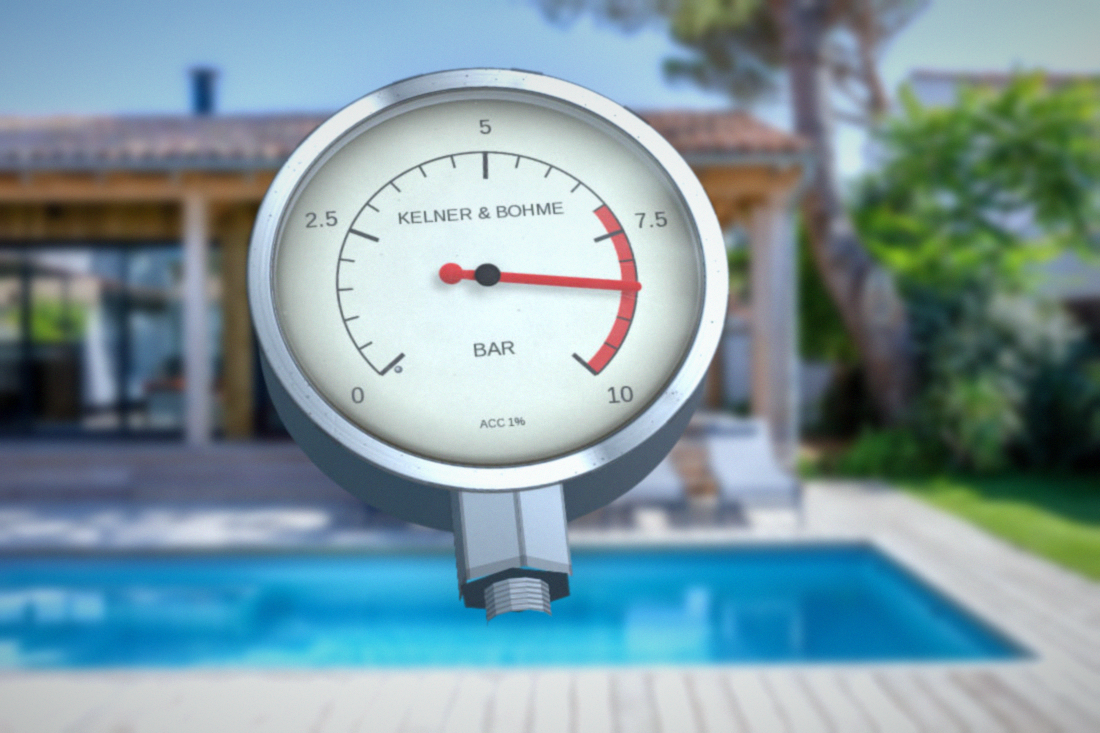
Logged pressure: 8.5 bar
